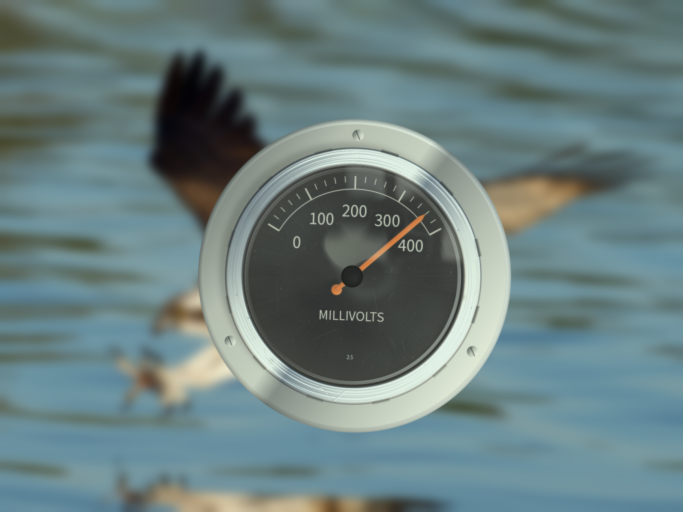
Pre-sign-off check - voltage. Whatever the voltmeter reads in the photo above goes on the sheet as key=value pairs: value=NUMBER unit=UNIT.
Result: value=360 unit=mV
